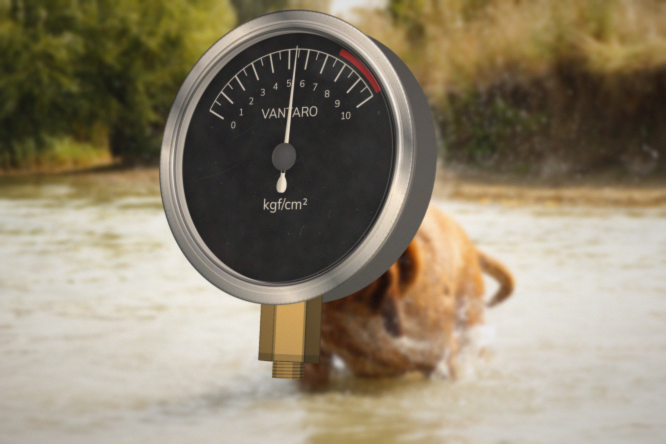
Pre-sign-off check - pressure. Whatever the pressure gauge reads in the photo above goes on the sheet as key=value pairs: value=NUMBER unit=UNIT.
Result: value=5.5 unit=kg/cm²
